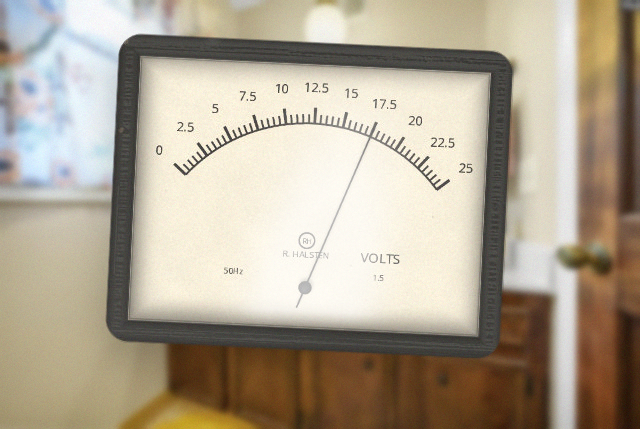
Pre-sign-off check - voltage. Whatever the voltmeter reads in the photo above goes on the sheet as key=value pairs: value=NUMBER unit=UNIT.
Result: value=17.5 unit=V
